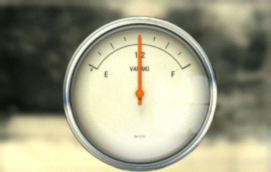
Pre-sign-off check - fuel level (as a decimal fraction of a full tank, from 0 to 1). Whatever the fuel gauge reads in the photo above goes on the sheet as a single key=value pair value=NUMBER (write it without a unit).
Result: value=0.5
